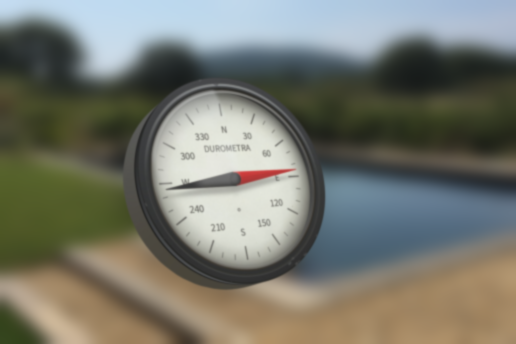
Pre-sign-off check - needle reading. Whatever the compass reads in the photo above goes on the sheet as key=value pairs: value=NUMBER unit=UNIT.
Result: value=85 unit=°
